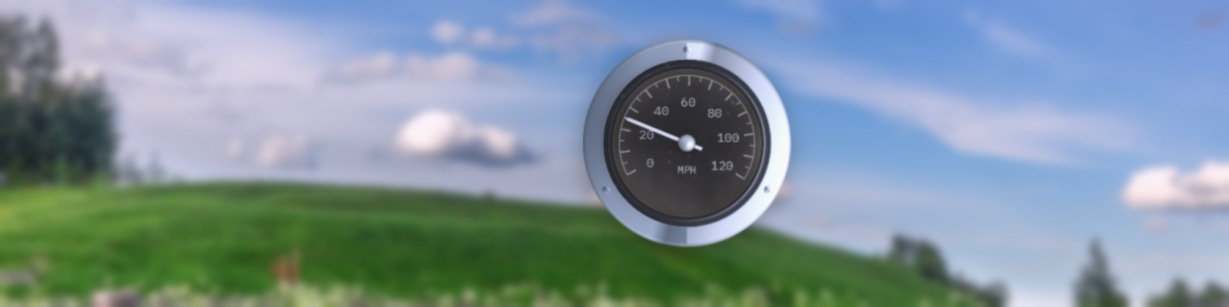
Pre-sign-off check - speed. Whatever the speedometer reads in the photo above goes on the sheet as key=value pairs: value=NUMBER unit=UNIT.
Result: value=25 unit=mph
